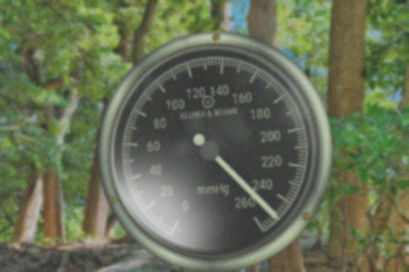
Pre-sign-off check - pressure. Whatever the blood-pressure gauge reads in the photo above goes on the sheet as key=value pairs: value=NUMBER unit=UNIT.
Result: value=250 unit=mmHg
